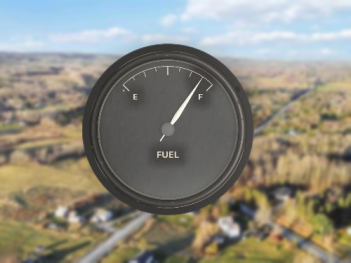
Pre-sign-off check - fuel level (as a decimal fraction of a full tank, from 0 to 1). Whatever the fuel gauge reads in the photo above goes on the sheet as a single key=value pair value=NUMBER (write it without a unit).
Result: value=0.875
